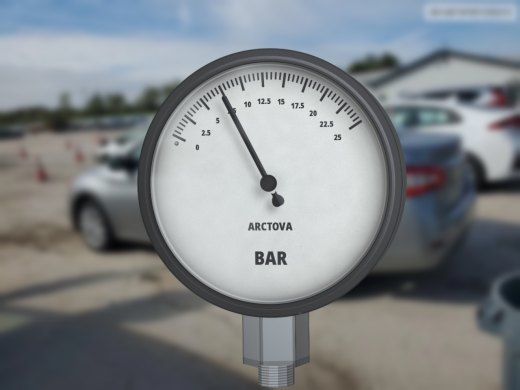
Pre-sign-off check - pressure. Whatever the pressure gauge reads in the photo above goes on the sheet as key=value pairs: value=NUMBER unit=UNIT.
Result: value=7.5 unit=bar
